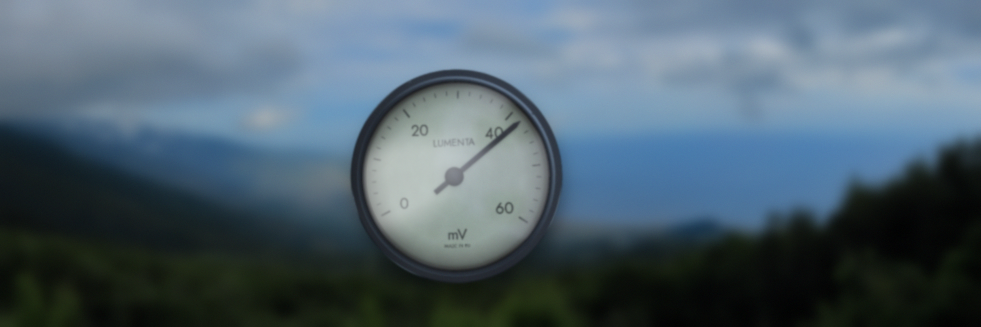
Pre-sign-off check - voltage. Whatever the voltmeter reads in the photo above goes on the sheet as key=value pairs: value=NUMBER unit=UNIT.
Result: value=42 unit=mV
